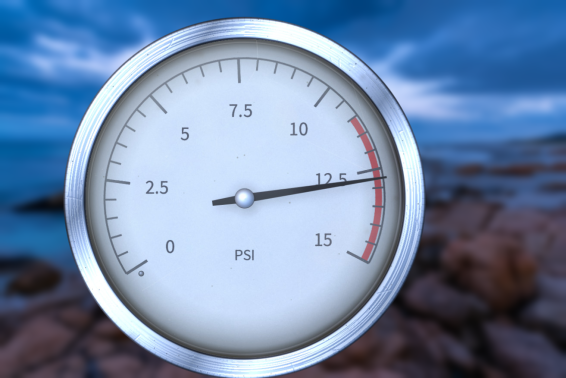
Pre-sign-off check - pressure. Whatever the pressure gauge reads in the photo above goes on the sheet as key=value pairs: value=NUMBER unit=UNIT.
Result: value=12.75 unit=psi
